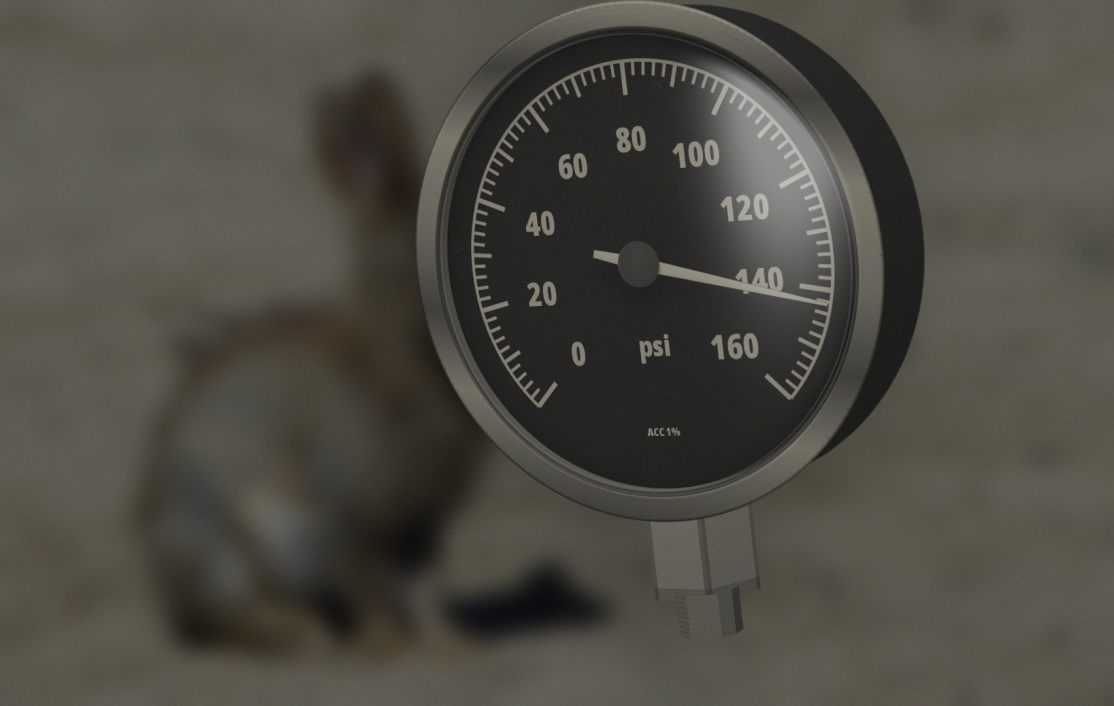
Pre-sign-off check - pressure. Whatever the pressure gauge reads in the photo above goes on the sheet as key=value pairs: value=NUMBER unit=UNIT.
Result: value=142 unit=psi
